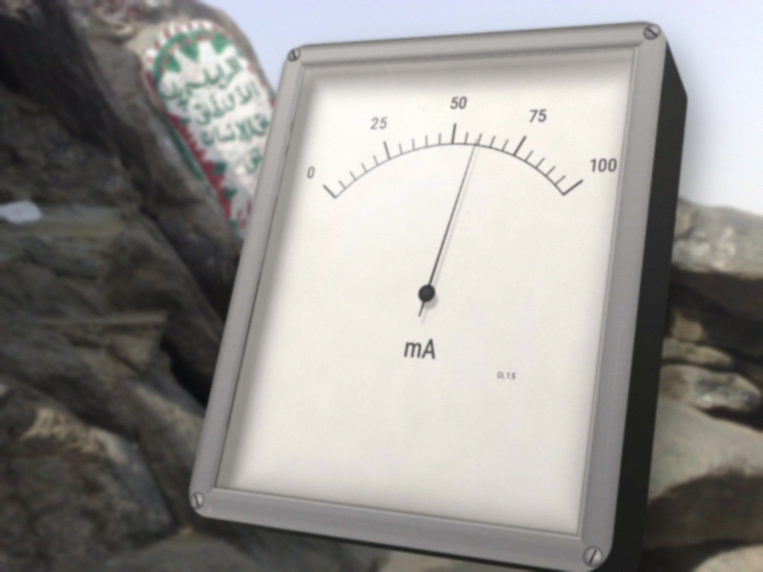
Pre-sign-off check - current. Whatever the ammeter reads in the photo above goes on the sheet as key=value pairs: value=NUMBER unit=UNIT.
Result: value=60 unit=mA
